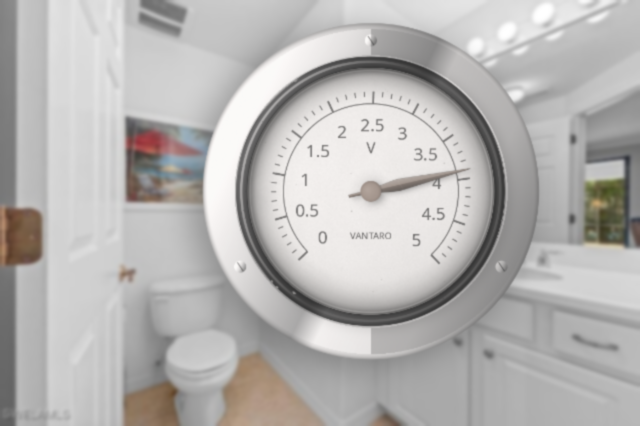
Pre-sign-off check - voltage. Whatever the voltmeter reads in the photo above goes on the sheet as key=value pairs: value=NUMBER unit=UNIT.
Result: value=3.9 unit=V
